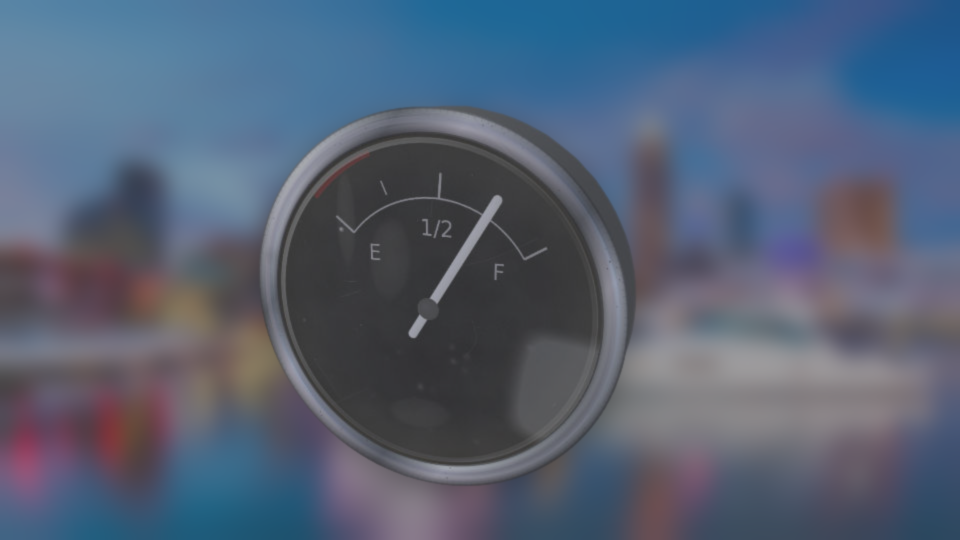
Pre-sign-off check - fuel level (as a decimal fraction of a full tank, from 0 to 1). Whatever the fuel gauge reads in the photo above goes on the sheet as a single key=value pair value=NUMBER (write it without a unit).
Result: value=0.75
